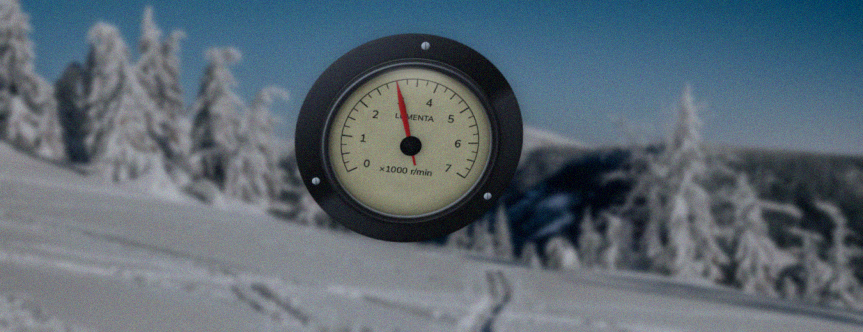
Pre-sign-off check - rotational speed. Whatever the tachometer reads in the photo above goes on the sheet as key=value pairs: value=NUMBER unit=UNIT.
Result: value=3000 unit=rpm
